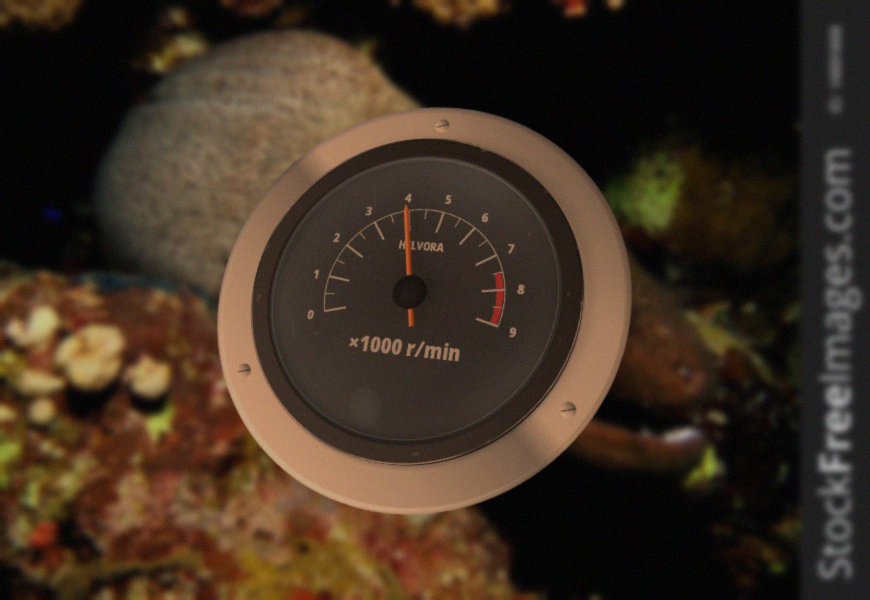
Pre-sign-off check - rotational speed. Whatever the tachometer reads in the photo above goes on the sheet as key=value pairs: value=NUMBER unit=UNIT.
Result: value=4000 unit=rpm
